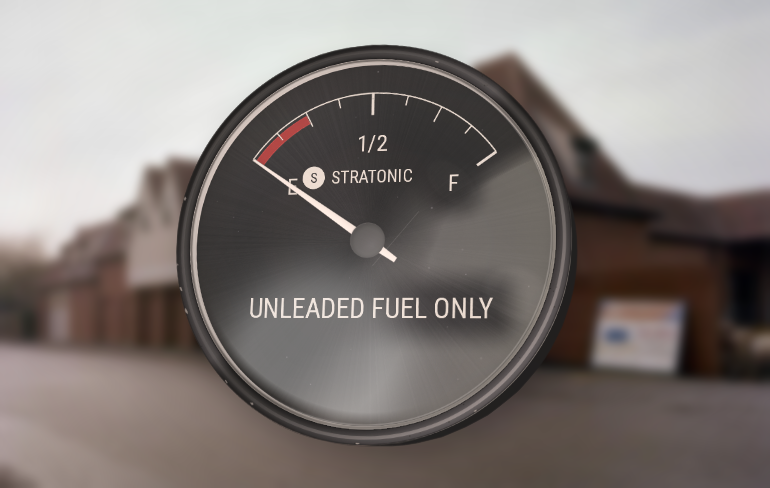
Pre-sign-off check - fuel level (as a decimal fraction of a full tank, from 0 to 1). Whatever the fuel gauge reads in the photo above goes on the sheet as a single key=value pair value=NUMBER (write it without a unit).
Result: value=0
